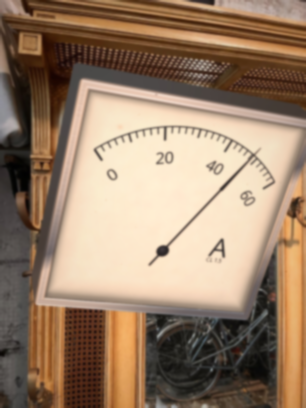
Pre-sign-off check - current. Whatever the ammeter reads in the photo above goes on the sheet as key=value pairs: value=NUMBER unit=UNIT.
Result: value=48 unit=A
